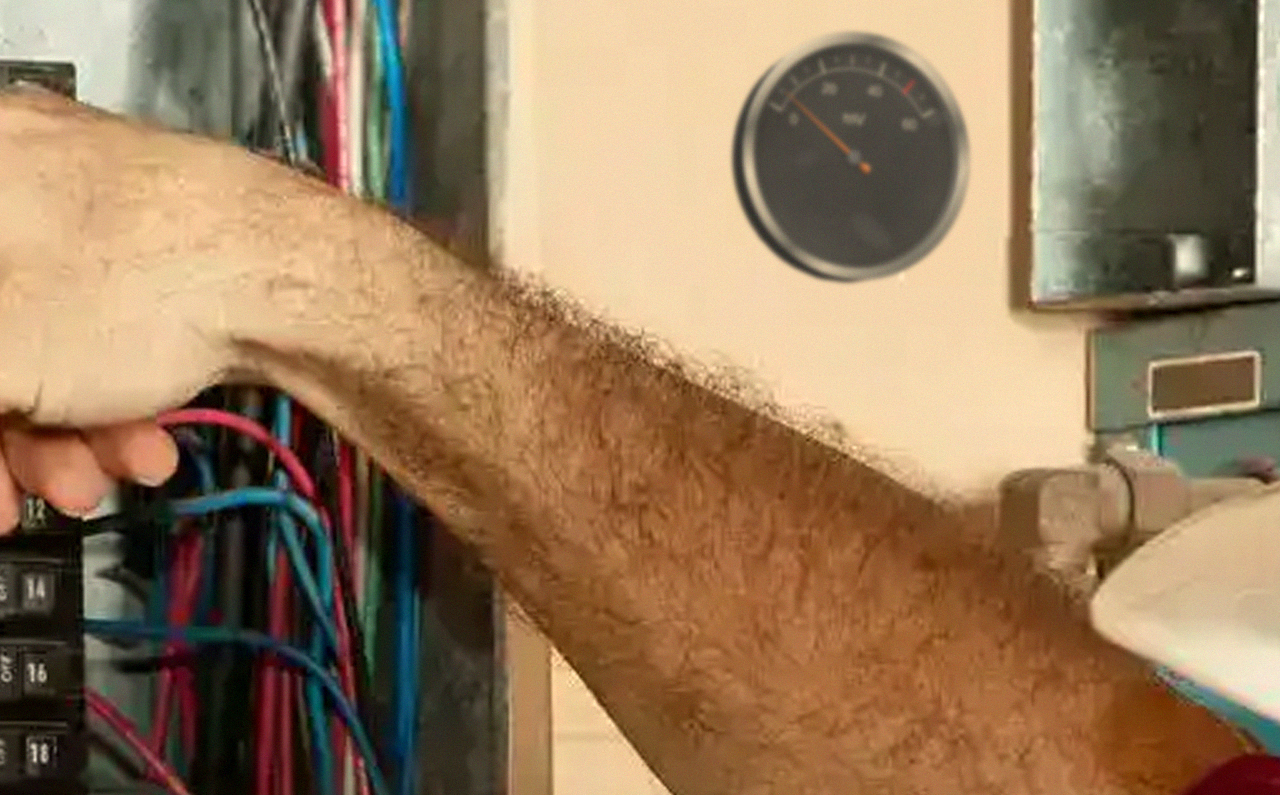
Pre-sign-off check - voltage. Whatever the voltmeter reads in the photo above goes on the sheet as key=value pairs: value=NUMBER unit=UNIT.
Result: value=5 unit=mV
